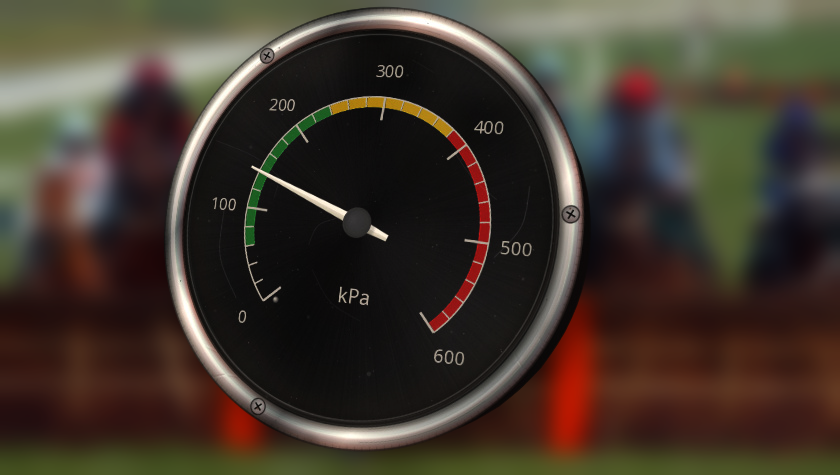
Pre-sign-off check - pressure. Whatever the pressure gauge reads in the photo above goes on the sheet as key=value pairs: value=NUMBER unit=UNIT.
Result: value=140 unit=kPa
